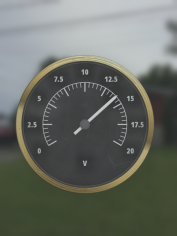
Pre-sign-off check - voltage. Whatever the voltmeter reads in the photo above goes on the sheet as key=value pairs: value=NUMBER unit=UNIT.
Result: value=14 unit=V
